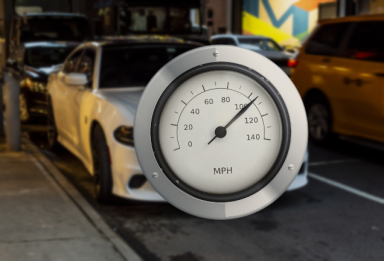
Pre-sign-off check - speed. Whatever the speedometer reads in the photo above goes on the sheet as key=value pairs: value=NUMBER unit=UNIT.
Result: value=105 unit=mph
